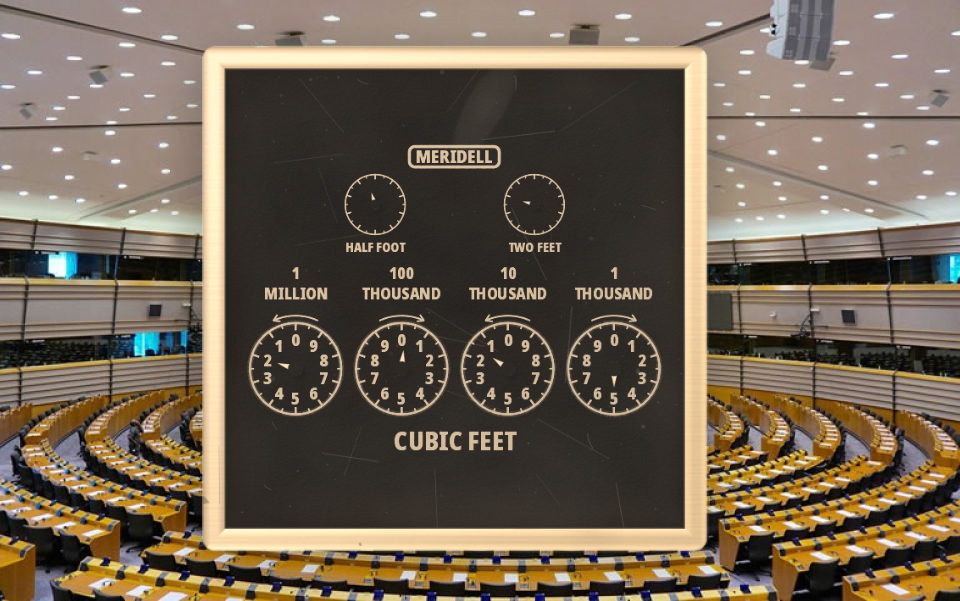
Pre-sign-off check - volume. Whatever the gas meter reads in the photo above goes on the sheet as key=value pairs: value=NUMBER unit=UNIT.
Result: value=201500 unit=ft³
